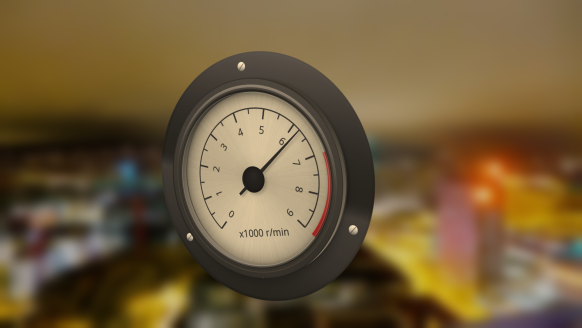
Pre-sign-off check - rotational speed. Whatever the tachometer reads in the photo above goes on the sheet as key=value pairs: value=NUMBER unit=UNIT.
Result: value=6250 unit=rpm
